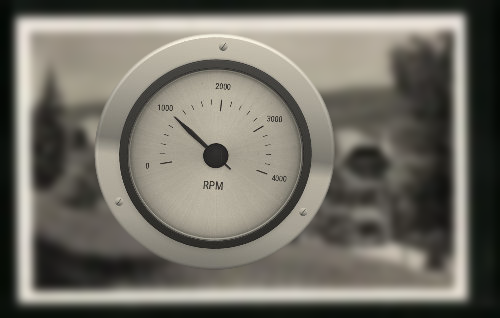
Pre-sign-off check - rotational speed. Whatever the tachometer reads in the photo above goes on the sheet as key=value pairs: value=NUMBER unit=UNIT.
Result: value=1000 unit=rpm
